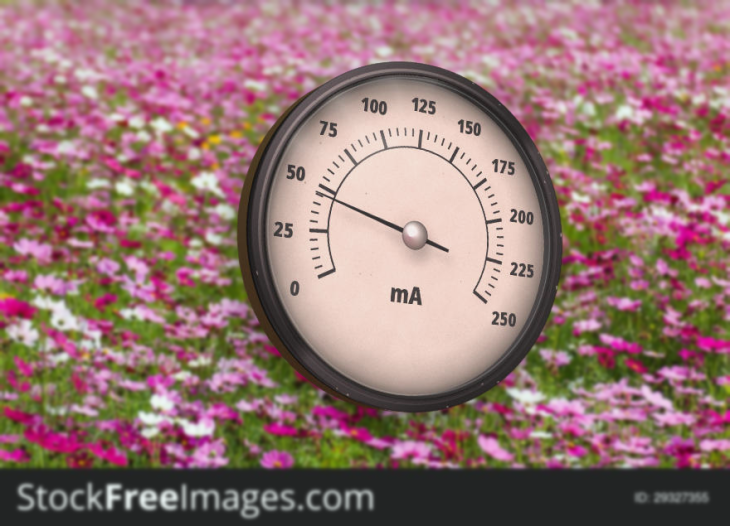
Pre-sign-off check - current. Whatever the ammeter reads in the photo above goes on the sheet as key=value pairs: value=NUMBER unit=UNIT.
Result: value=45 unit=mA
